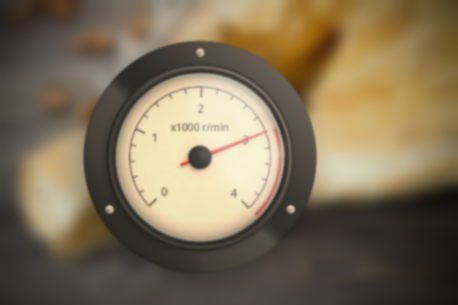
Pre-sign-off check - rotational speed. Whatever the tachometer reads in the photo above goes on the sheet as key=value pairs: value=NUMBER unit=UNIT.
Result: value=3000 unit=rpm
